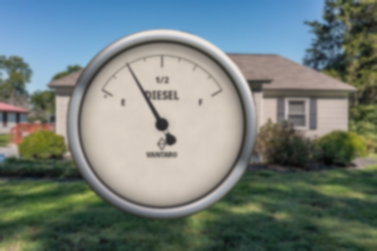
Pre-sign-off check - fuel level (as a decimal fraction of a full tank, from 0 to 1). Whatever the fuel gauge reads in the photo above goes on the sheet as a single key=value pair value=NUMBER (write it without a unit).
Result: value=0.25
